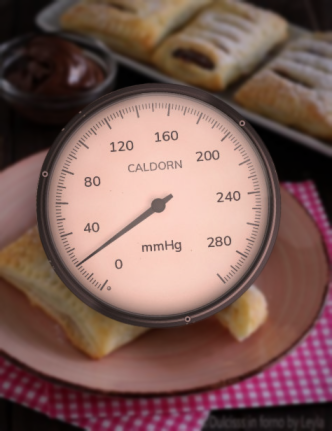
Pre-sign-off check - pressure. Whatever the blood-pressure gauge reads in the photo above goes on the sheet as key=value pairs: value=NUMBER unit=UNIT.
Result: value=20 unit=mmHg
